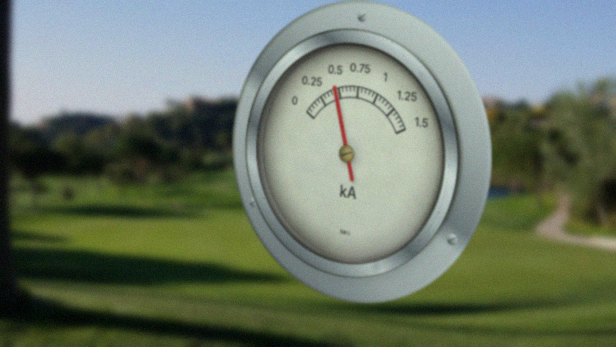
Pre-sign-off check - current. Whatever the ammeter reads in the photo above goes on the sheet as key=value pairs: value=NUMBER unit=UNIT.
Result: value=0.5 unit=kA
